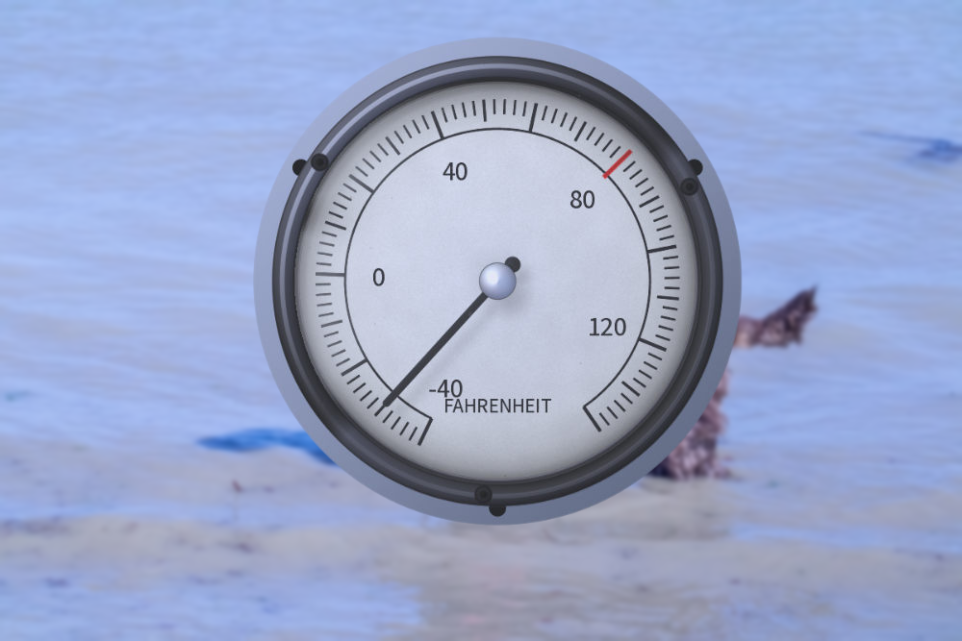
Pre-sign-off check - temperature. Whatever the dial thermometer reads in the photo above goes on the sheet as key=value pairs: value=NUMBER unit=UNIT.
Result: value=-30 unit=°F
